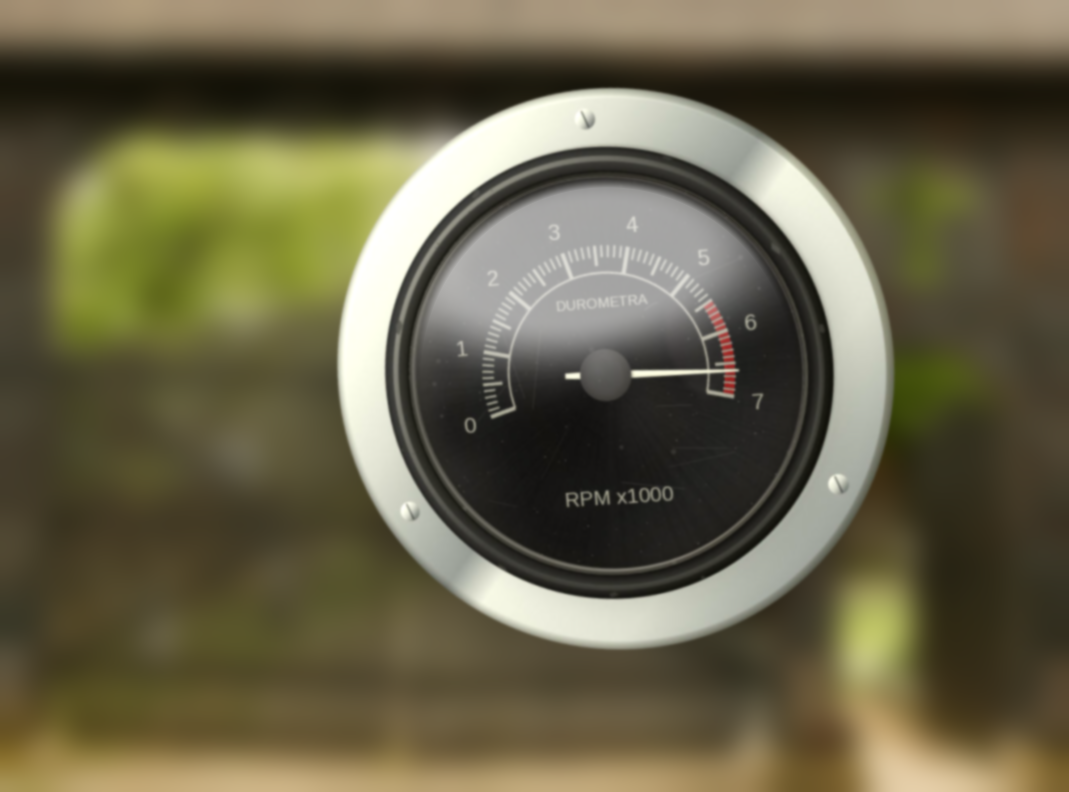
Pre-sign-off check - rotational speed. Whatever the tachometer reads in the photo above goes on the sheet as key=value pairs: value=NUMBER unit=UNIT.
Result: value=6600 unit=rpm
